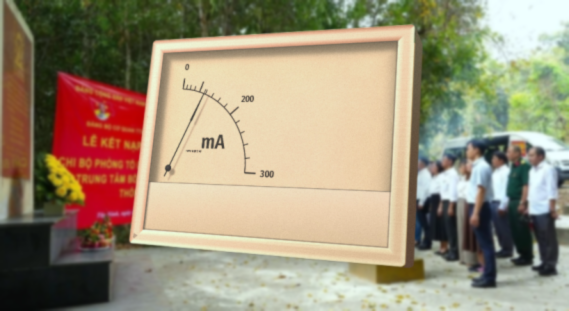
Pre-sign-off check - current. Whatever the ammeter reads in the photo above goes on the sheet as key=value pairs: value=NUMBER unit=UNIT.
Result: value=120 unit=mA
